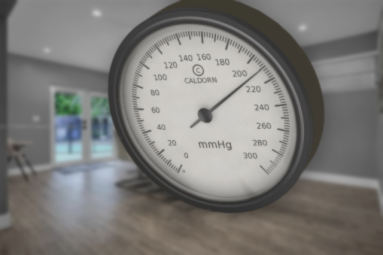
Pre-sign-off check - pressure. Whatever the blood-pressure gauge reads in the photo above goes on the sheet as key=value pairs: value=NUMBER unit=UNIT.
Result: value=210 unit=mmHg
